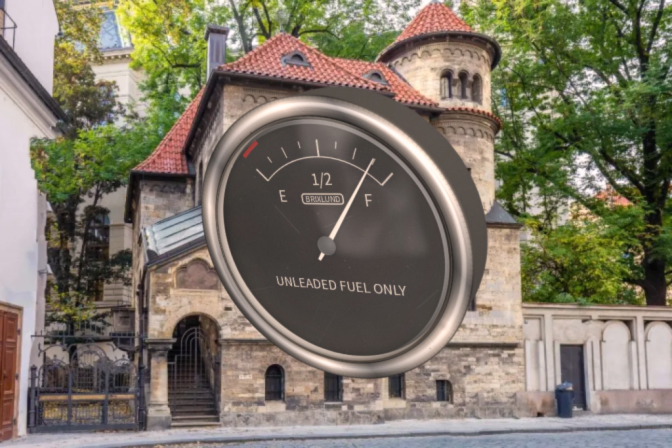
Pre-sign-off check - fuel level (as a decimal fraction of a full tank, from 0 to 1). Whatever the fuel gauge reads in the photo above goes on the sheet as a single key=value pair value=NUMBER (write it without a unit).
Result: value=0.875
